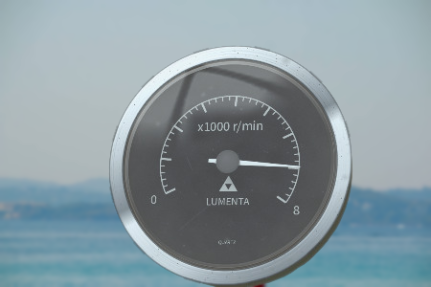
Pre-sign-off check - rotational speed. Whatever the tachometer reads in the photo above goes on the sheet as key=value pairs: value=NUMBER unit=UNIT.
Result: value=7000 unit=rpm
